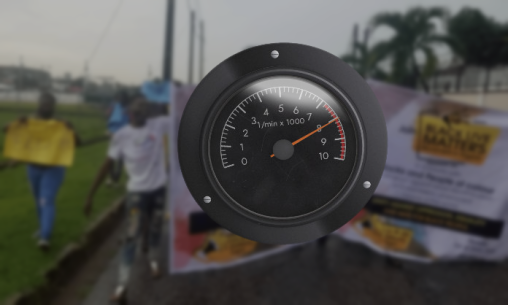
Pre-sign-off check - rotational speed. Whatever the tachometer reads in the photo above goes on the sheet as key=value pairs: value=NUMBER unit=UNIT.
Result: value=8000 unit=rpm
